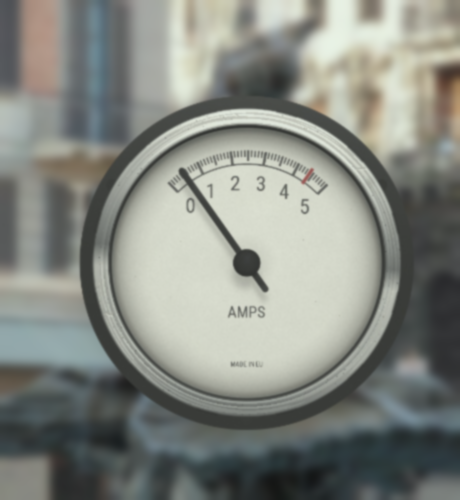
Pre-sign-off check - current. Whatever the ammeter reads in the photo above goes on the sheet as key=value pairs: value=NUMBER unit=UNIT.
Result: value=0.5 unit=A
